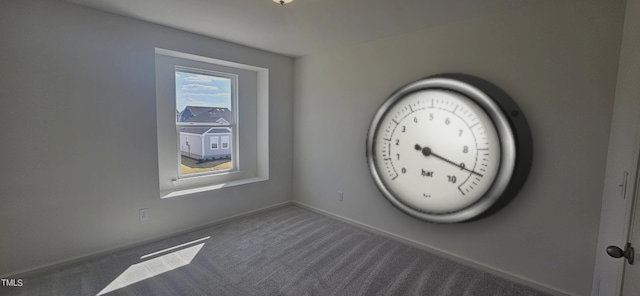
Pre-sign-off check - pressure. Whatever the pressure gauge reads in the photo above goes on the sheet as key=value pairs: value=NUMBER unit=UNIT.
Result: value=9 unit=bar
